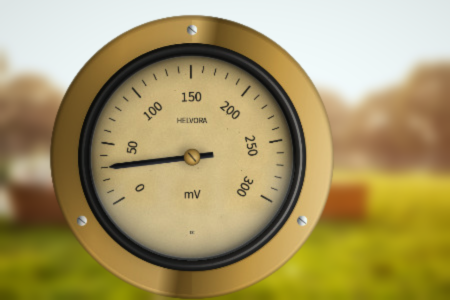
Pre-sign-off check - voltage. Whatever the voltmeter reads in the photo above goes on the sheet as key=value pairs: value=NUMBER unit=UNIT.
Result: value=30 unit=mV
